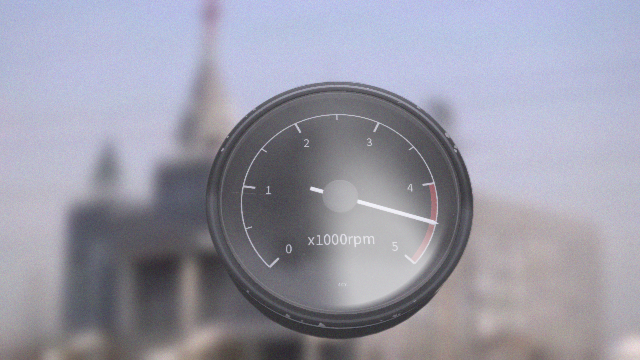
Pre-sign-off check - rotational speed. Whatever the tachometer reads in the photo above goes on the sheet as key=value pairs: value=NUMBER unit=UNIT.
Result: value=4500 unit=rpm
